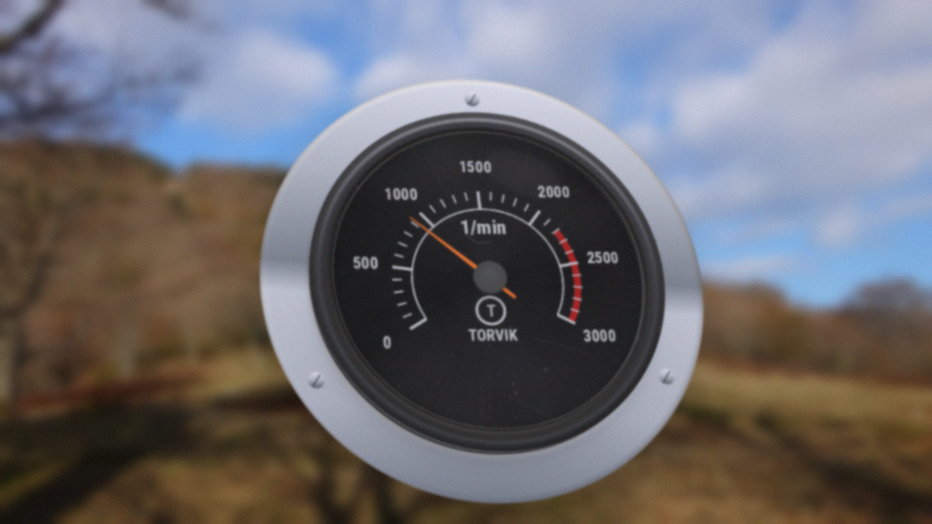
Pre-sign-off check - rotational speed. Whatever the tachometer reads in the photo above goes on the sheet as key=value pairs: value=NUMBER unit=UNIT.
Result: value=900 unit=rpm
